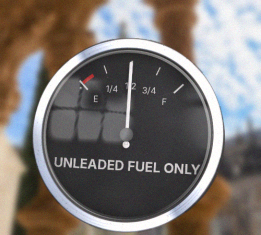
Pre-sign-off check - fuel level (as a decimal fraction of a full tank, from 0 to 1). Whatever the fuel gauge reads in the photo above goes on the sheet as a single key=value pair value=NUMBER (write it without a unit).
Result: value=0.5
